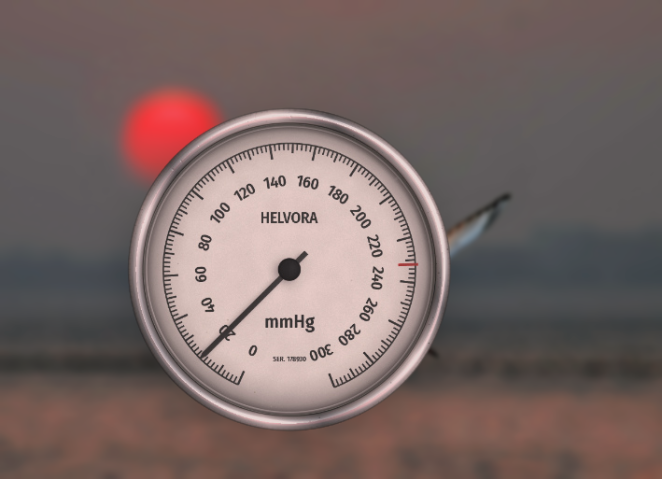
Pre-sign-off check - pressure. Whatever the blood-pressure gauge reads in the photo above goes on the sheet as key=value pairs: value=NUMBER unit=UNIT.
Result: value=20 unit=mmHg
